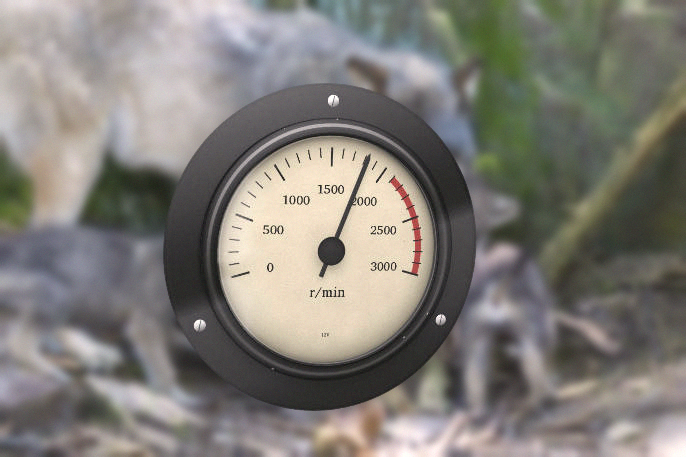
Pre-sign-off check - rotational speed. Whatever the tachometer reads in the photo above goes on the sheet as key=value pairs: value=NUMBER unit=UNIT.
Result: value=1800 unit=rpm
